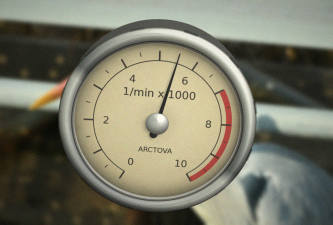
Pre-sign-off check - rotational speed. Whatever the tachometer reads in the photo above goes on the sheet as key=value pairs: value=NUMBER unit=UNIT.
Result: value=5500 unit=rpm
